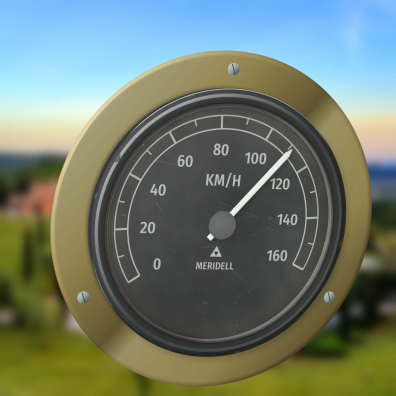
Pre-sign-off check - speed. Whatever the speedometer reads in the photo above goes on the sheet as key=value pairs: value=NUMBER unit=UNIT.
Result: value=110 unit=km/h
